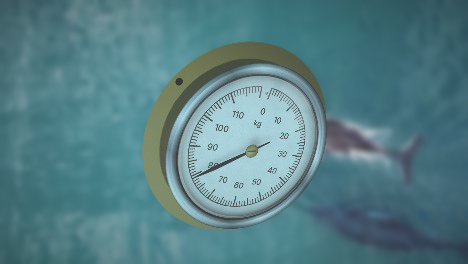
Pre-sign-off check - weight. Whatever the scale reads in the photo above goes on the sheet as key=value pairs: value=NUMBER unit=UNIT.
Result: value=80 unit=kg
